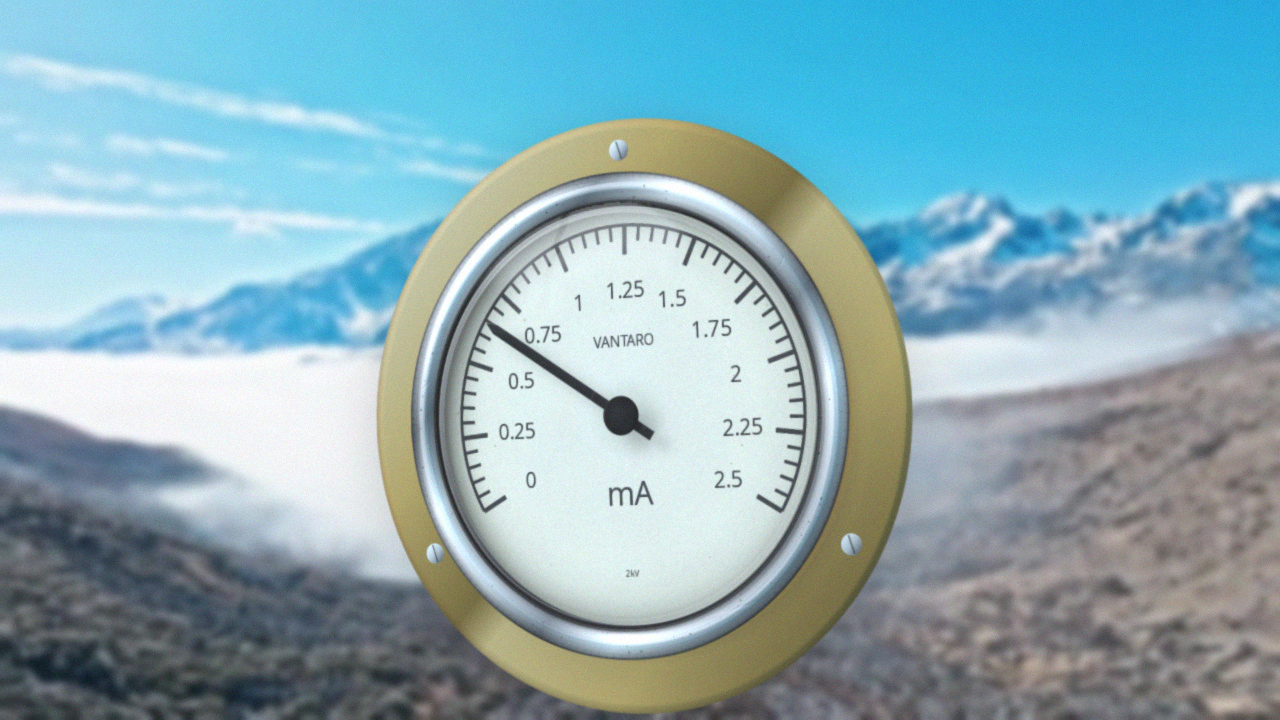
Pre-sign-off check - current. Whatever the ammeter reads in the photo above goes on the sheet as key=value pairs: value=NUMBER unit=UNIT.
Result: value=0.65 unit=mA
